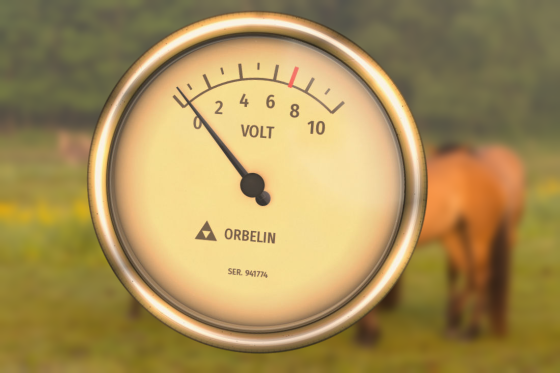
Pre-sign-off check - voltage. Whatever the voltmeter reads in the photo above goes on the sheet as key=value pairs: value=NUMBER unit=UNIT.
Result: value=0.5 unit=V
